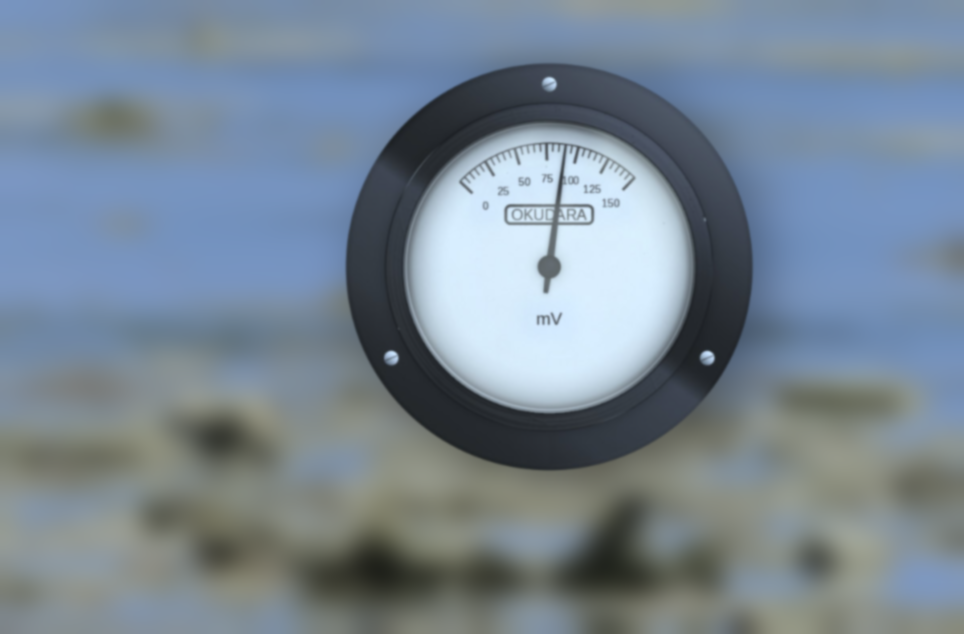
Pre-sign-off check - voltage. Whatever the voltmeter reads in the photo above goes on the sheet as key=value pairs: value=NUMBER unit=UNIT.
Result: value=90 unit=mV
